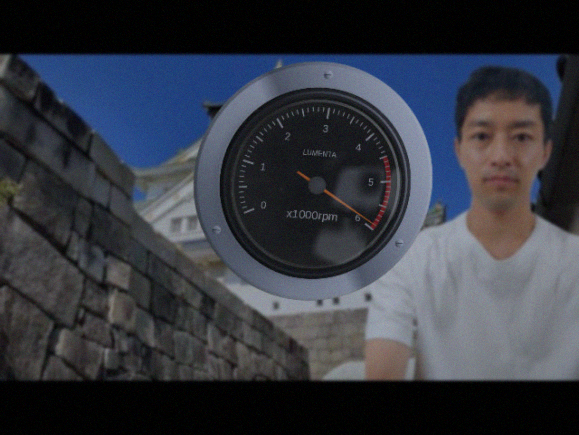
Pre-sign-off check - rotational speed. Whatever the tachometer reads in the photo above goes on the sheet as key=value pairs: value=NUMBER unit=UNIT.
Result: value=5900 unit=rpm
